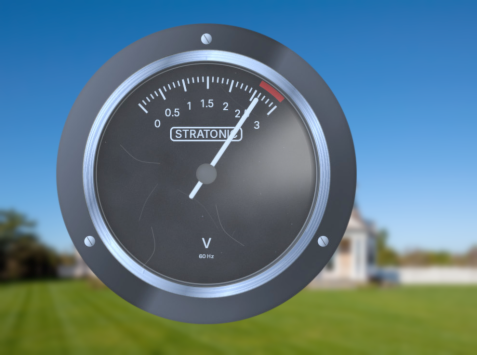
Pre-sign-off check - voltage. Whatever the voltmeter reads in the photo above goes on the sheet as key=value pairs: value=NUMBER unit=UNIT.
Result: value=2.6 unit=V
